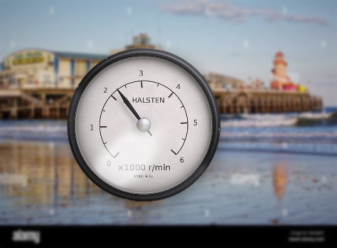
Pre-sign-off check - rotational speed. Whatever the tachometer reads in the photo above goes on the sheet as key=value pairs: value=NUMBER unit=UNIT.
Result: value=2250 unit=rpm
